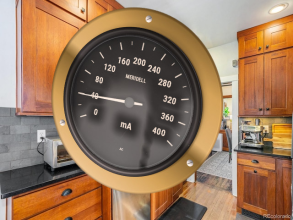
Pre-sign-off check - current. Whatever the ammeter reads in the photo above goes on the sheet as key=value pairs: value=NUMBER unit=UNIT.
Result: value=40 unit=mA
